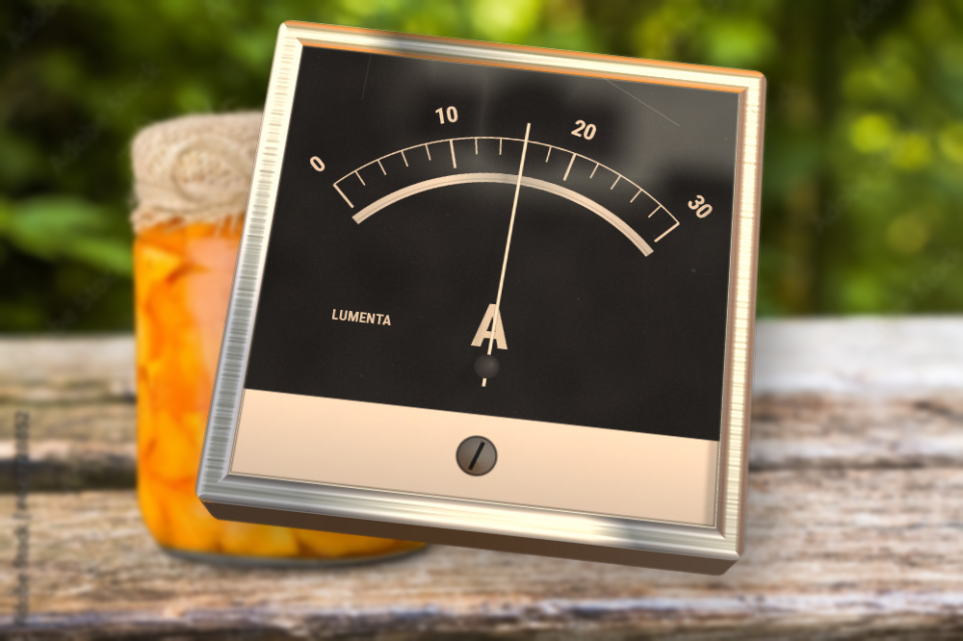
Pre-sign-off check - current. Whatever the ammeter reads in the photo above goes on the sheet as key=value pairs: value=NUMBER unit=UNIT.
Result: value=16 unit=A
